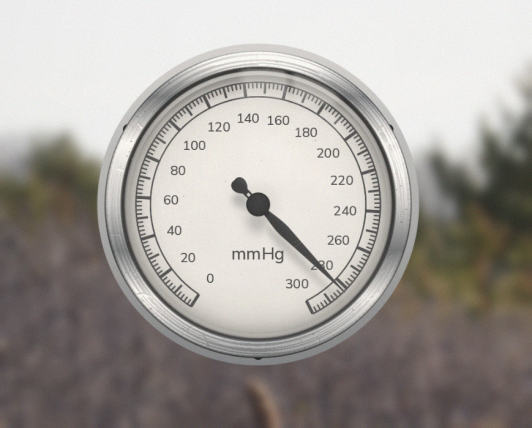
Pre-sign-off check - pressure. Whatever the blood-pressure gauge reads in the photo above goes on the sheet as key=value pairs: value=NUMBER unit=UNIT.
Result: value=282 unit=mmHg
